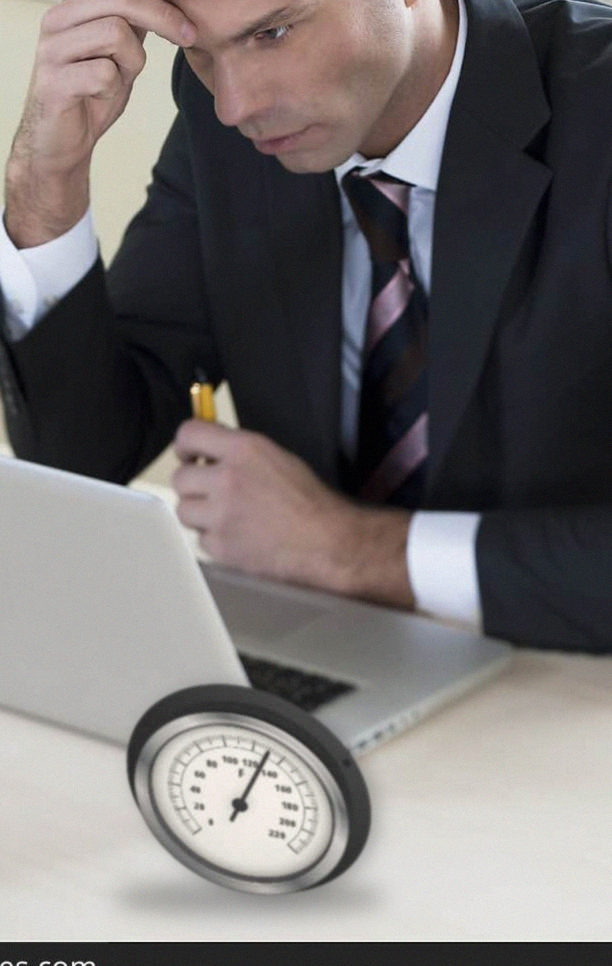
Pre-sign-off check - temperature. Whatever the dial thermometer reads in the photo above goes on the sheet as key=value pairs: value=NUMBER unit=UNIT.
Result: value=130 unit=°F
